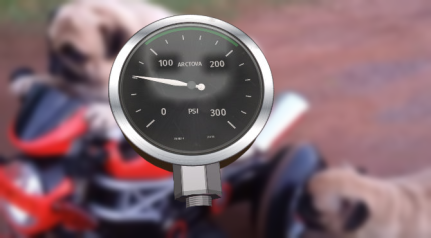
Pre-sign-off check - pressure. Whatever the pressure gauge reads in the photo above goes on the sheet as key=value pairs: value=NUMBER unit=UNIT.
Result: value=60 unit=psi
